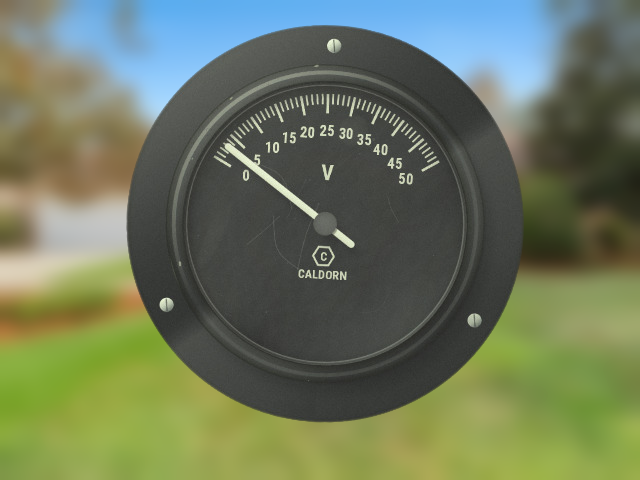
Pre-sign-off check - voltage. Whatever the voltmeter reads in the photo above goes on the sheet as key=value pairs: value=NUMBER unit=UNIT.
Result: value=3 unit=V
